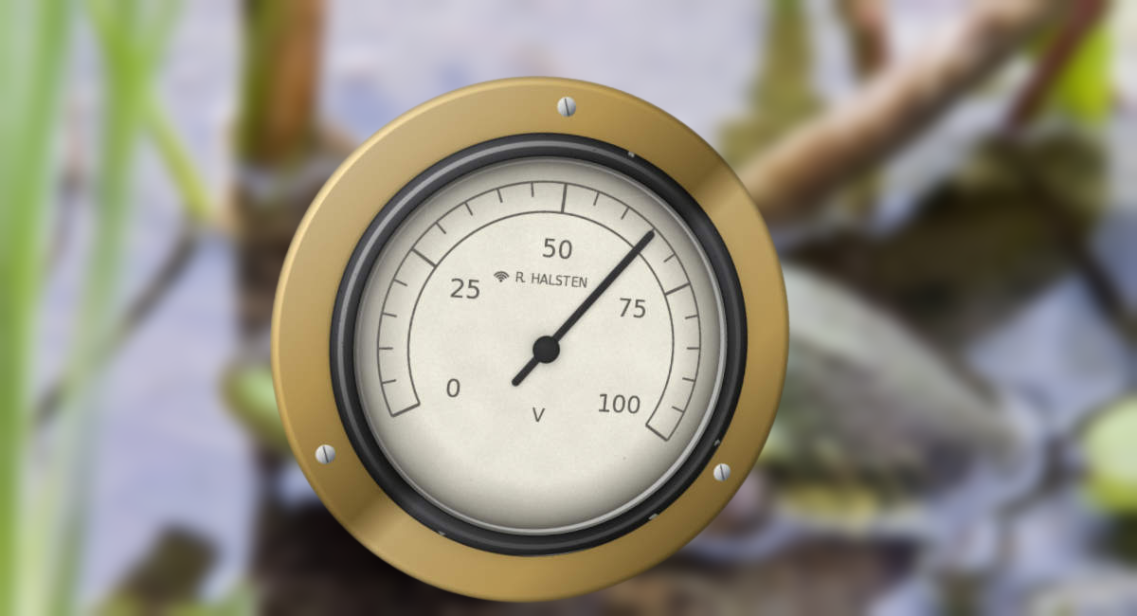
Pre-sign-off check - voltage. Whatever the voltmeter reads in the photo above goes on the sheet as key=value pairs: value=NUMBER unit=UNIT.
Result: value=65 unit=V
